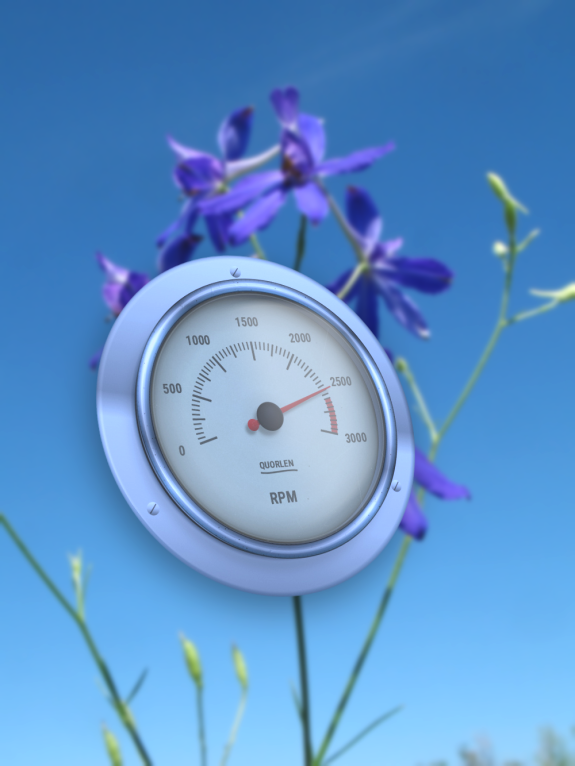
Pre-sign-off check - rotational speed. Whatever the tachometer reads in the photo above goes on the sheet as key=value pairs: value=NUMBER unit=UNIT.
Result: value=2500 unit=rpm
